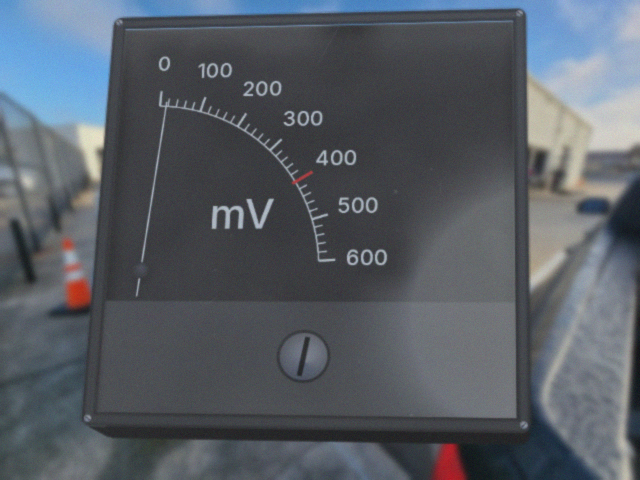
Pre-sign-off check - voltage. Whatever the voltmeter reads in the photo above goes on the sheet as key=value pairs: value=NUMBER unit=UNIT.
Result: value=20 unit=mV
